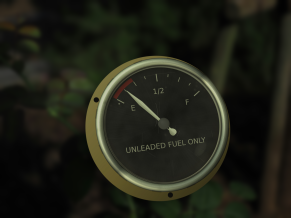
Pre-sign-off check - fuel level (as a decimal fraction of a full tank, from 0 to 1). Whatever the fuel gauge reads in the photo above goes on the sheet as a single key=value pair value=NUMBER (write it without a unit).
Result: value=0.125
